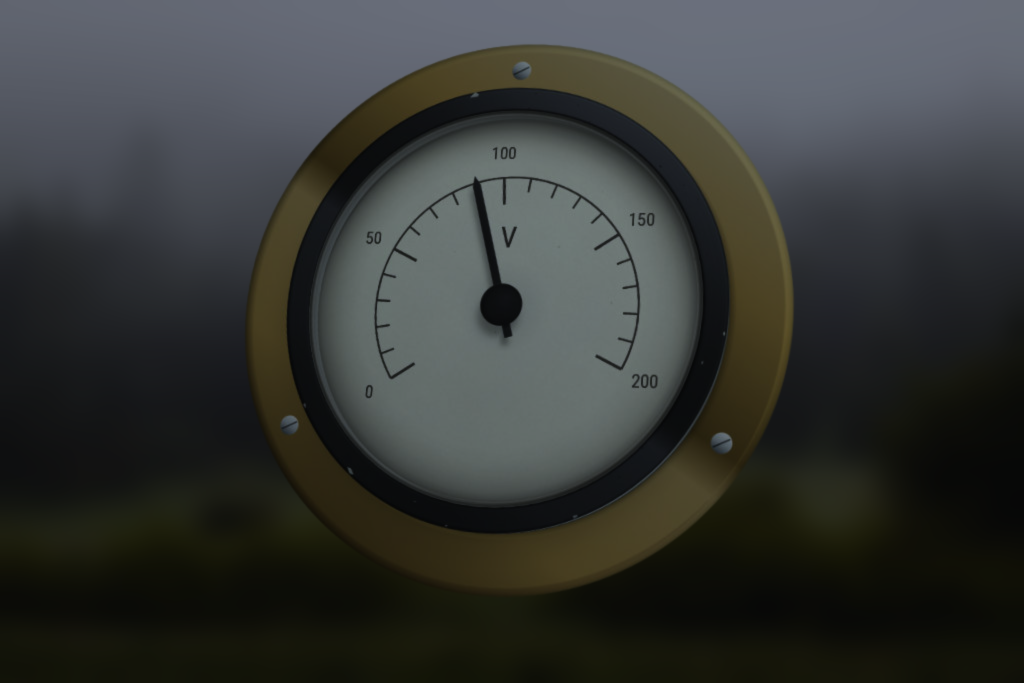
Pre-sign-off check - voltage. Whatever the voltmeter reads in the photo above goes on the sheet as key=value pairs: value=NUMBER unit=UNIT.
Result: value=90 unit=V
